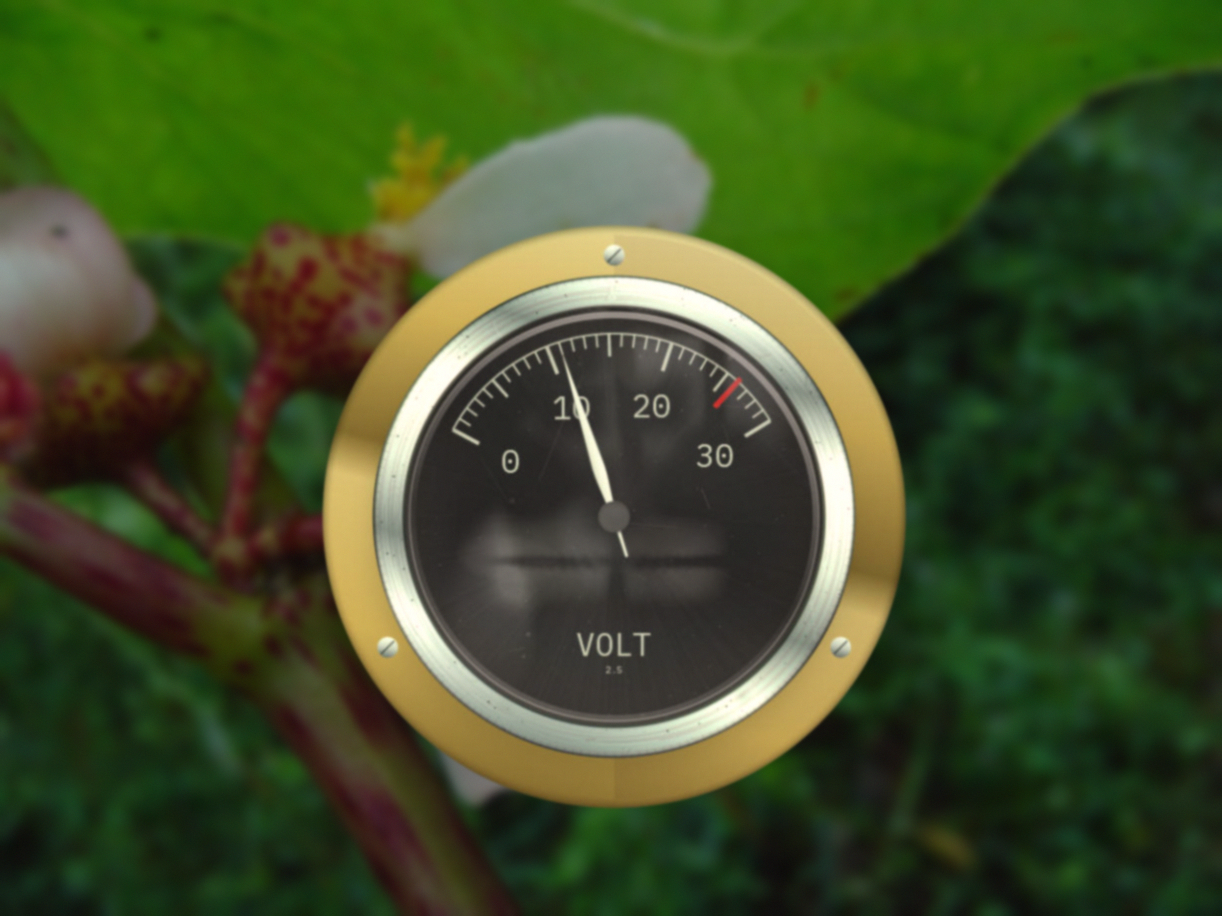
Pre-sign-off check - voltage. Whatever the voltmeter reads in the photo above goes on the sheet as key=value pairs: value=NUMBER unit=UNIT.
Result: value=11 unit=V
